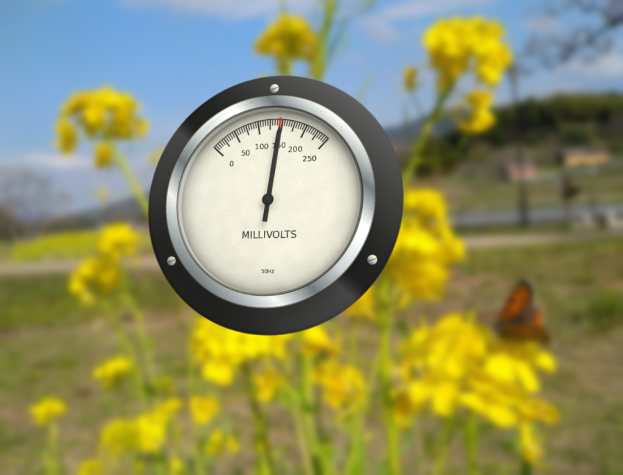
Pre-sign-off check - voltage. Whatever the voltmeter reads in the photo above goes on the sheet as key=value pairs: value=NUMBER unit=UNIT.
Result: value=150 unit=mV
